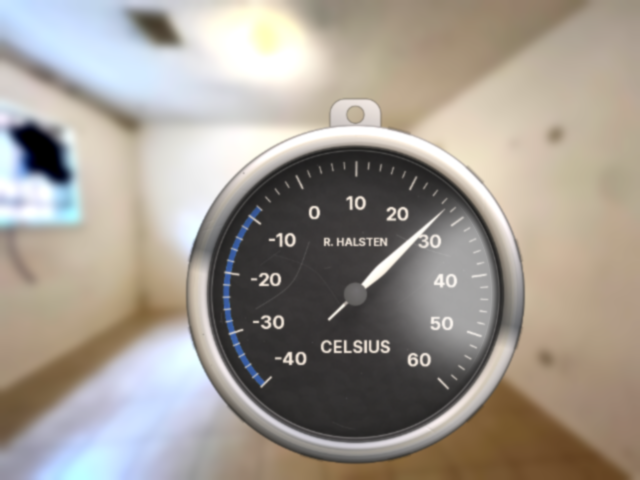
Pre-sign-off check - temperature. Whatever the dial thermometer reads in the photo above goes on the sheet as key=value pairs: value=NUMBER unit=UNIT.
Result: value=27 unit=°C
